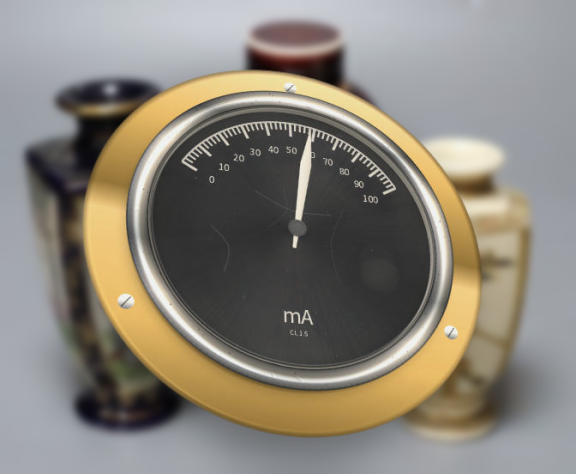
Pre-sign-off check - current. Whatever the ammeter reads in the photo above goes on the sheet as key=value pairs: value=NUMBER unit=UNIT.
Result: value=58 unit=mA
